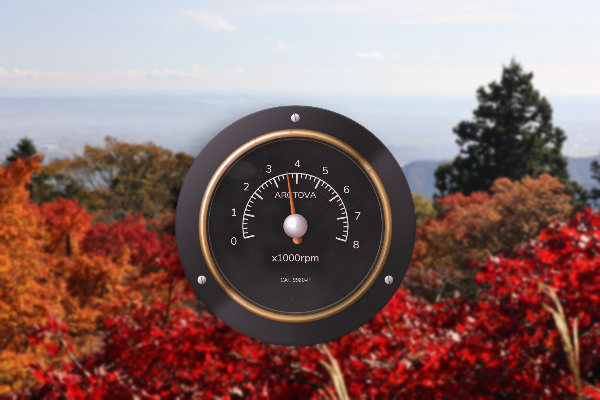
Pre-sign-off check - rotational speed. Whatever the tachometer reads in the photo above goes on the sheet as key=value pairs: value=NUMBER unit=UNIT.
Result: value=3600 unit=rpm
